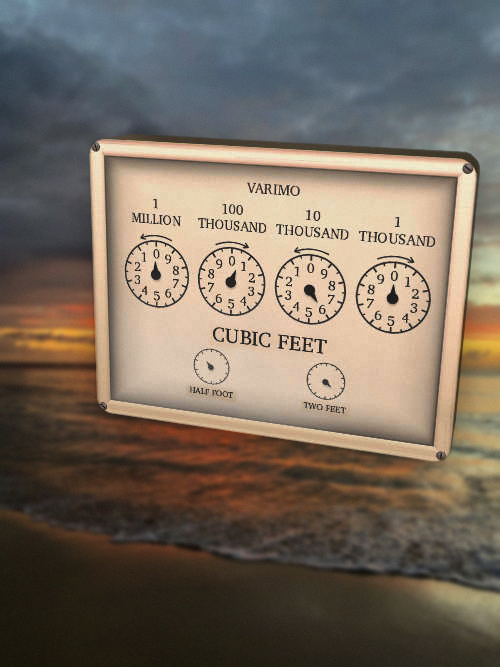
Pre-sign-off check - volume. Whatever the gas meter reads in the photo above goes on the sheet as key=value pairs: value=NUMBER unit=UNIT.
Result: value=6000 unit=ft³
